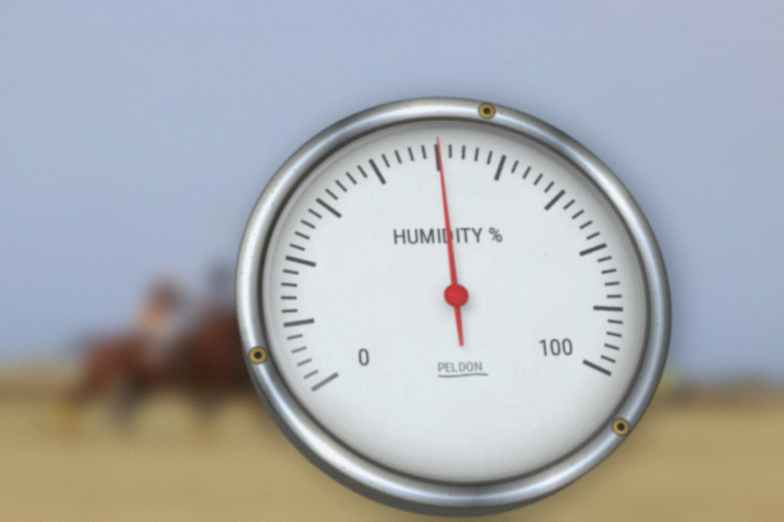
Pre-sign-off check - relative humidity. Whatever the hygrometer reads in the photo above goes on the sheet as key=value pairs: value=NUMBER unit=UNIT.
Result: value=50 unit=%
